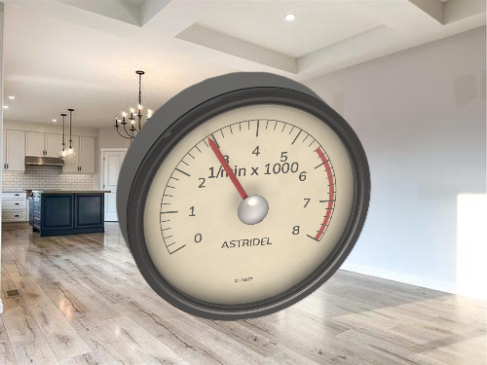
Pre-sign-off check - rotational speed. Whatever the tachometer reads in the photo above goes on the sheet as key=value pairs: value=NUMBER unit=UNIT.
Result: value=2900 unit=rpm
